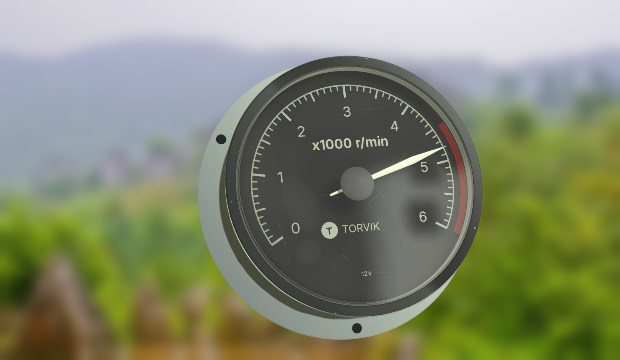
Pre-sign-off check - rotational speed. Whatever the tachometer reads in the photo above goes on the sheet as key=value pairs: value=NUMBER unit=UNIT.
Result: value=4800 unit=rpm
